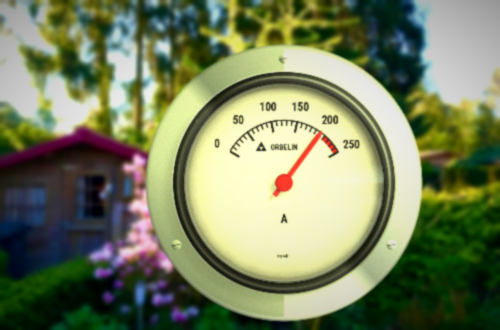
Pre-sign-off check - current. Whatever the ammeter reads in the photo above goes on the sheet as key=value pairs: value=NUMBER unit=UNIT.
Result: value=200 unit=A
